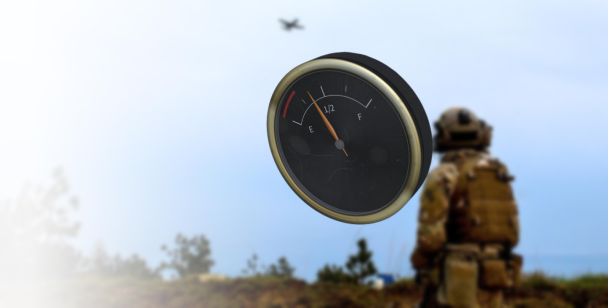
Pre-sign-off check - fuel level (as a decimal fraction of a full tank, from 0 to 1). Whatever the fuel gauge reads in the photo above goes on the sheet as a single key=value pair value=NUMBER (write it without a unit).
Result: value=0.375
